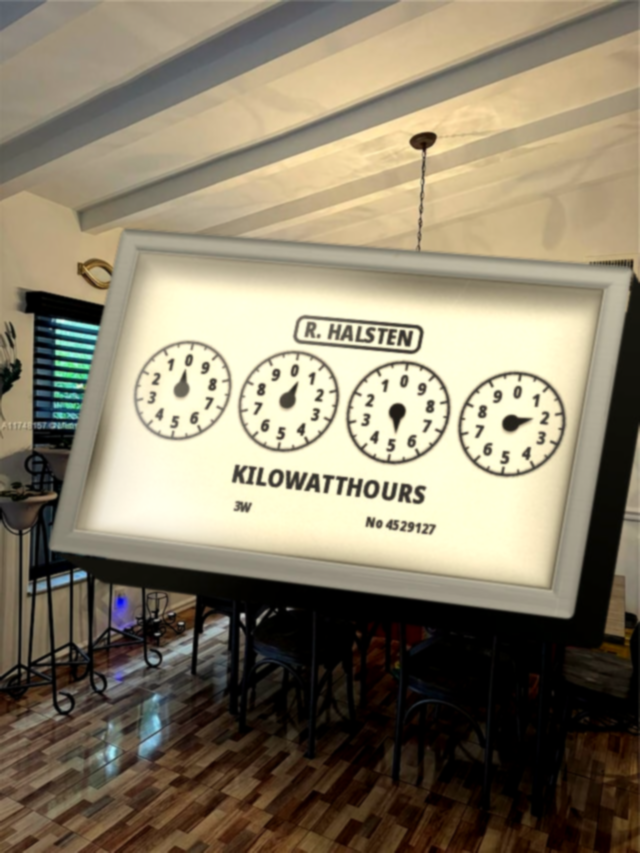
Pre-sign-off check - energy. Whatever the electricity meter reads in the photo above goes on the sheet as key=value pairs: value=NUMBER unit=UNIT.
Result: value=52 unit=kWh
